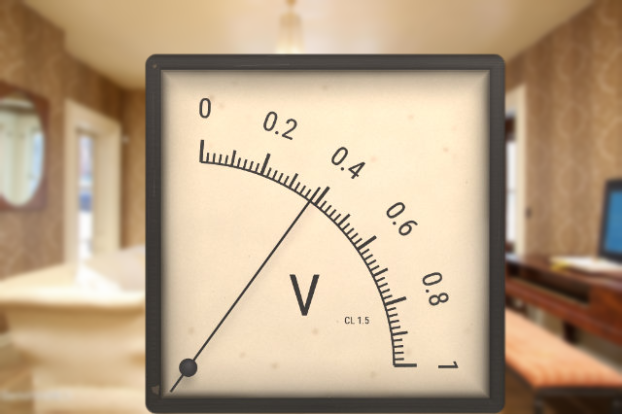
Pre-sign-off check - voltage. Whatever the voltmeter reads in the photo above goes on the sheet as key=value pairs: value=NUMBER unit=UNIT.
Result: value=0.38 unit=V
